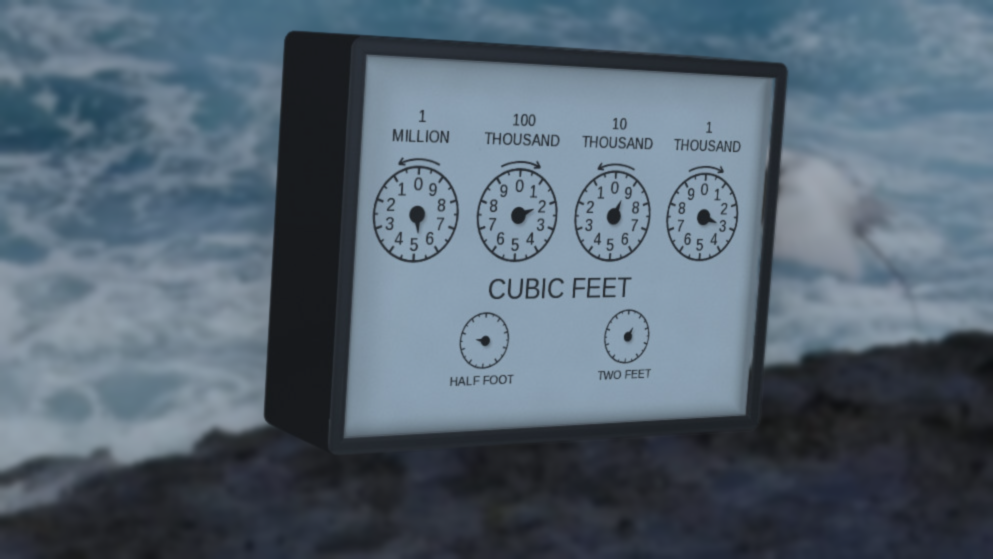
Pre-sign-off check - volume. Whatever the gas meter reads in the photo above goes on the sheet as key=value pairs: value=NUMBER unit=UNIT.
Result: value=519300 unit=ft³
